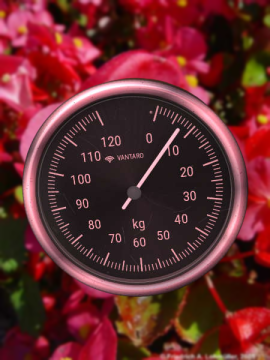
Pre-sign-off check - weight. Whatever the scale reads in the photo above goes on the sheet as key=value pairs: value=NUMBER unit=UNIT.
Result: value=7 unit=kg
